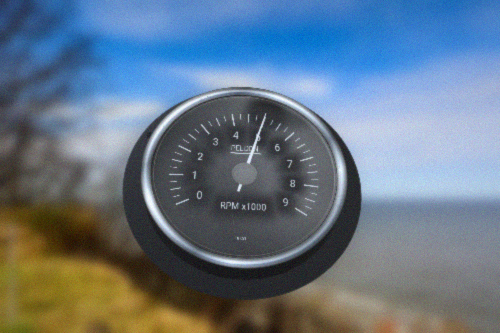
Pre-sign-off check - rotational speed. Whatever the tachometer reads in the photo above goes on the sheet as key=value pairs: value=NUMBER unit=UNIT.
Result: value=5000 unit=rpm
